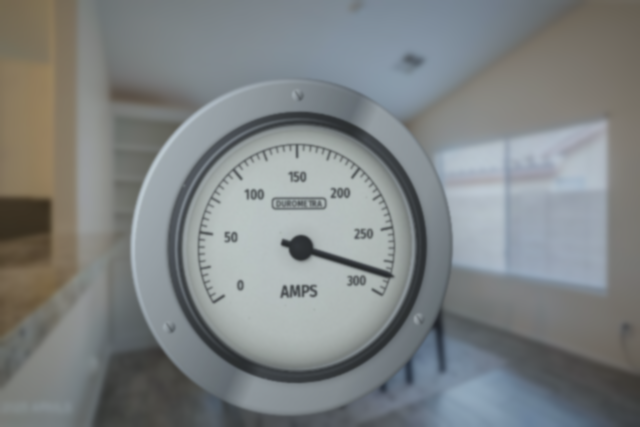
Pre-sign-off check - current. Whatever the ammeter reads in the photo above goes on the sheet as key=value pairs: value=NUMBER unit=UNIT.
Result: value=285 unit=A
